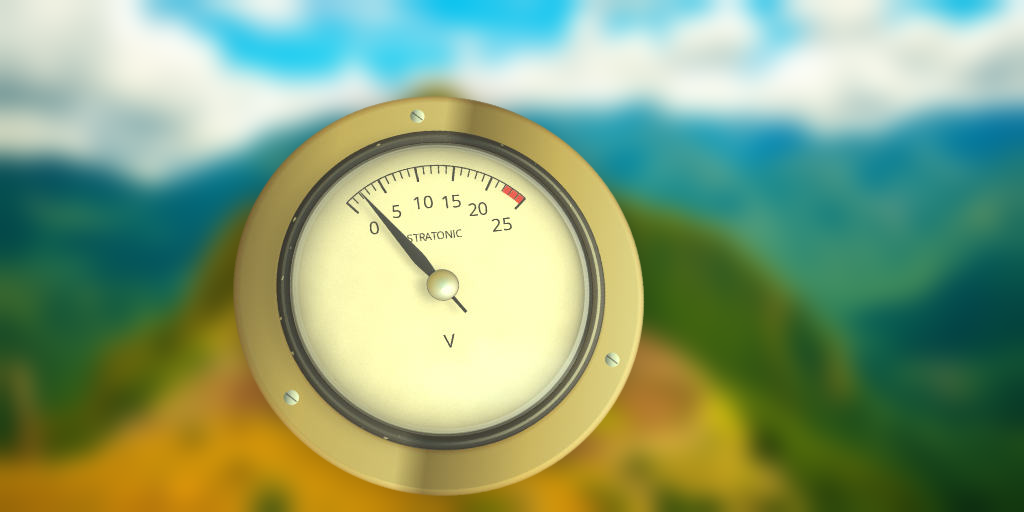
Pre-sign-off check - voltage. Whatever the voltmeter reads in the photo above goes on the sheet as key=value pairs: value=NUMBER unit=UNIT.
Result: value=2 unit=V
